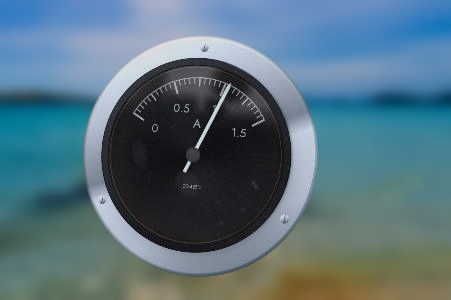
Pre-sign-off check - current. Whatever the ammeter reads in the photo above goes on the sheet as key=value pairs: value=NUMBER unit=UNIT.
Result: value=1.05 unit=A
